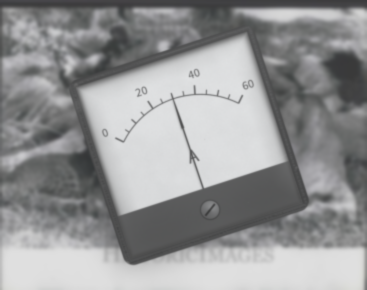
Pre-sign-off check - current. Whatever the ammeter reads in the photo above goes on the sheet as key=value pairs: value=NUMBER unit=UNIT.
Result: value=30 unit=A
